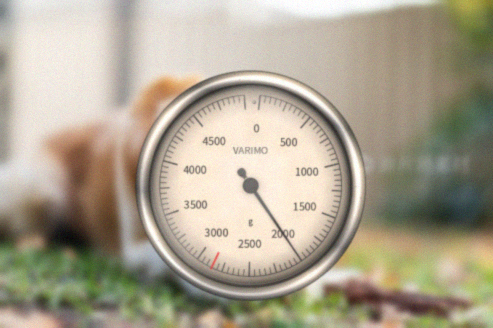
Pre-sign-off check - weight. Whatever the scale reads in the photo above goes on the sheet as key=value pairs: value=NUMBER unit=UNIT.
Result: value=2000 unit=g
